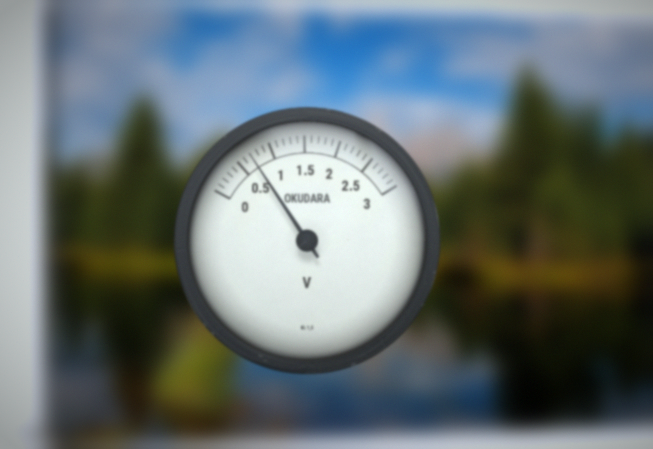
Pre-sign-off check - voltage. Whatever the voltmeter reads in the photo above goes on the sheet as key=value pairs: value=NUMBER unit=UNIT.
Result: value=0.7 unit=V
